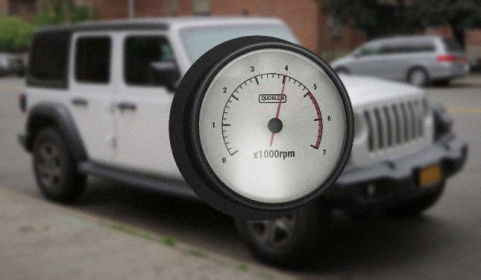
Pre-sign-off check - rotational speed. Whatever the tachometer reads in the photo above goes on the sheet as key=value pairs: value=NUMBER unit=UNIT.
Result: value=4000 unit=rpm
